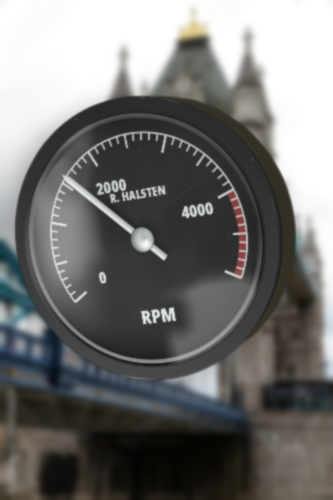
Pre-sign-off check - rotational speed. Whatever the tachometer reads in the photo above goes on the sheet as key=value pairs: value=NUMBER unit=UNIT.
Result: value=1600 unit=rpm
